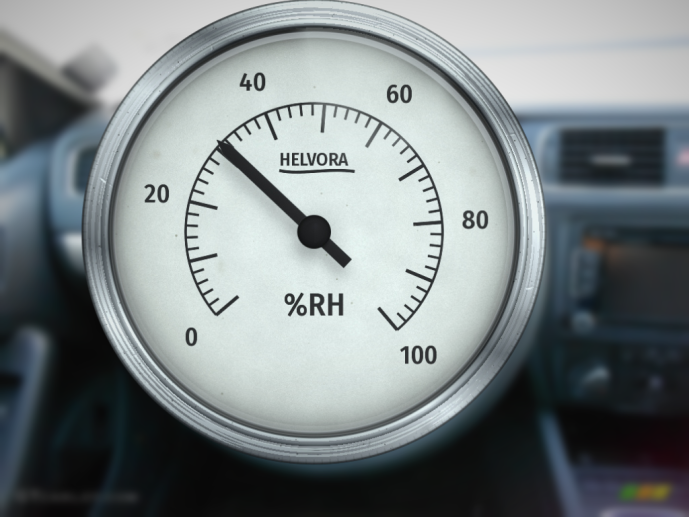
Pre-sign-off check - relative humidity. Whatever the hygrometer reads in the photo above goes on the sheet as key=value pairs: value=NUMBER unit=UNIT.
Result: value=31 unit=%
